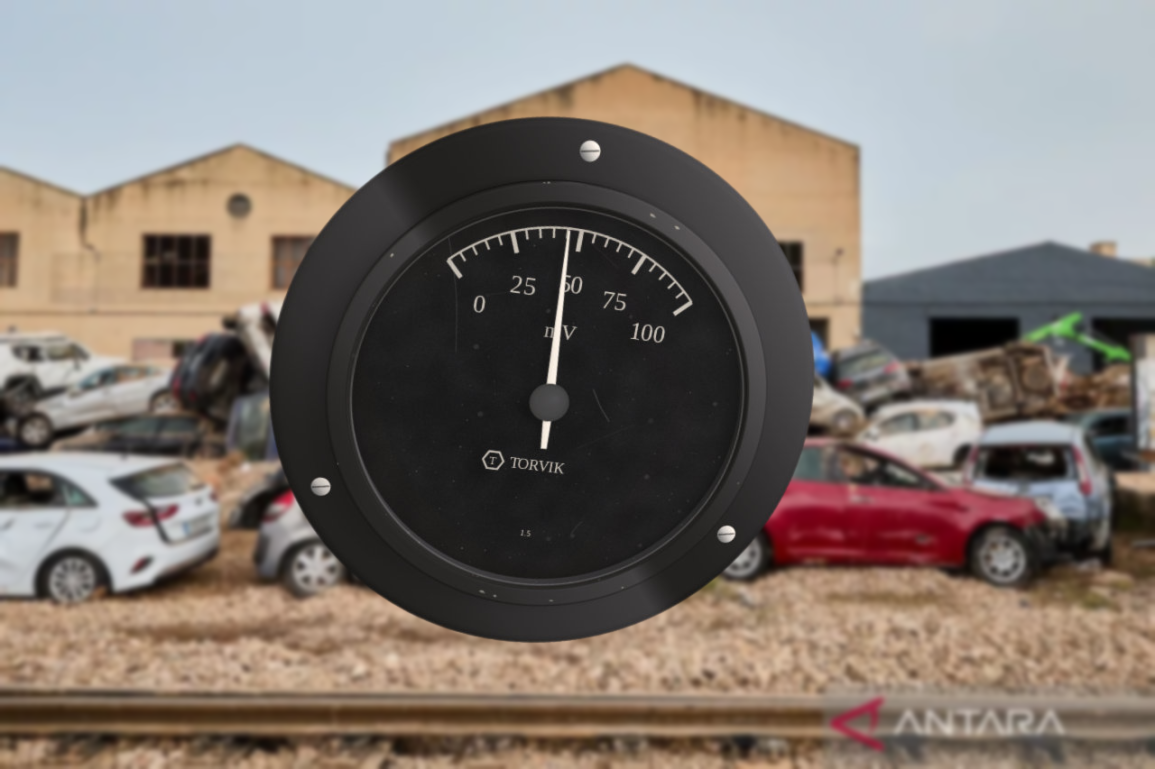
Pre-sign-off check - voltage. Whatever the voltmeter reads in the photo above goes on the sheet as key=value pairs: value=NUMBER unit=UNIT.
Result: value=45 unit=mV
